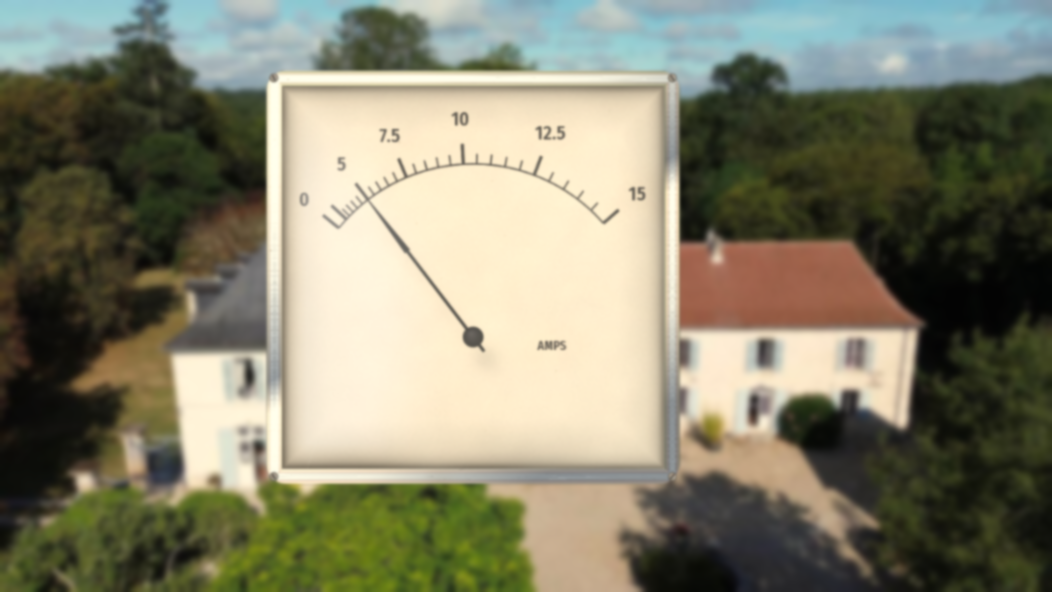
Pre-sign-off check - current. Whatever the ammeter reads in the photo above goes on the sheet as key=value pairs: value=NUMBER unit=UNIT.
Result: value=5 unit=A
